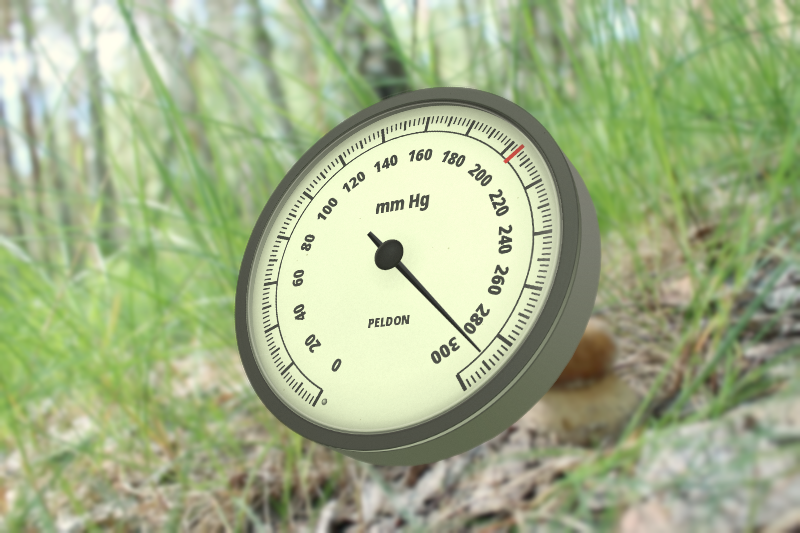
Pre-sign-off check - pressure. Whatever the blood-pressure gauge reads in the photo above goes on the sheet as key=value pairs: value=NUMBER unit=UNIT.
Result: value=288 unit=mmHg
